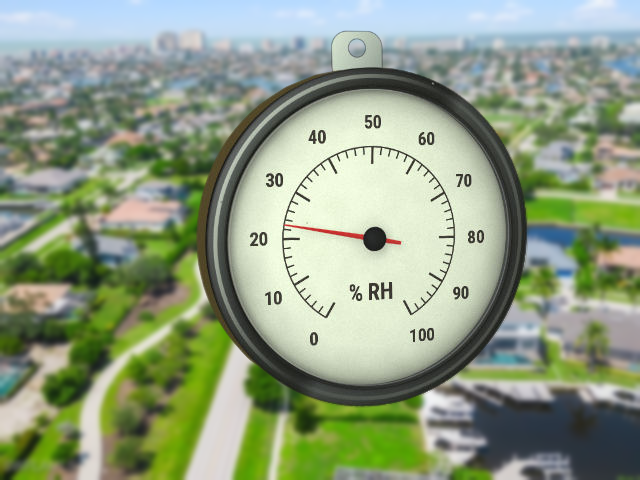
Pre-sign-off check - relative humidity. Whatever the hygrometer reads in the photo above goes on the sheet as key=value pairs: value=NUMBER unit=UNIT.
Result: value=23 unit=%
